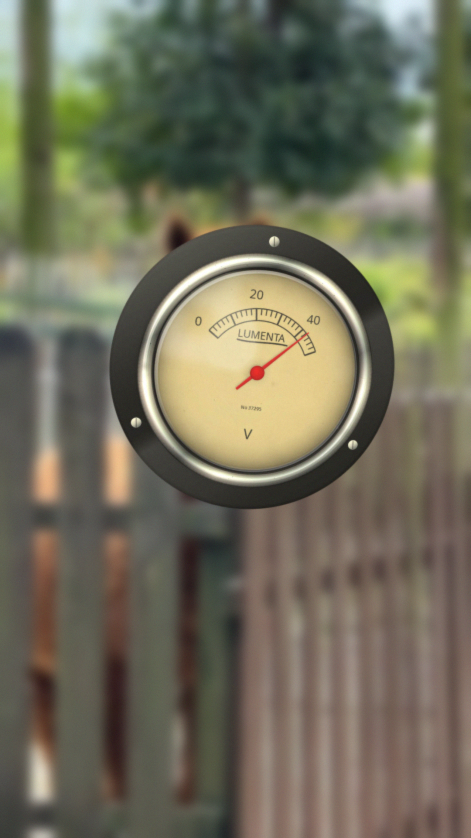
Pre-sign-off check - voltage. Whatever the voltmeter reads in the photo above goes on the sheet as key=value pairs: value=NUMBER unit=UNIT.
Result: value=42 unit=V
